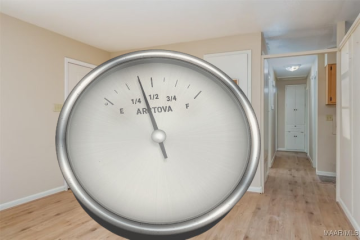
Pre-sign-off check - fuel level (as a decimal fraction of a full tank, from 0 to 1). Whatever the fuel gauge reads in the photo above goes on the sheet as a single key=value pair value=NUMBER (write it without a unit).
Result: value=0.375
